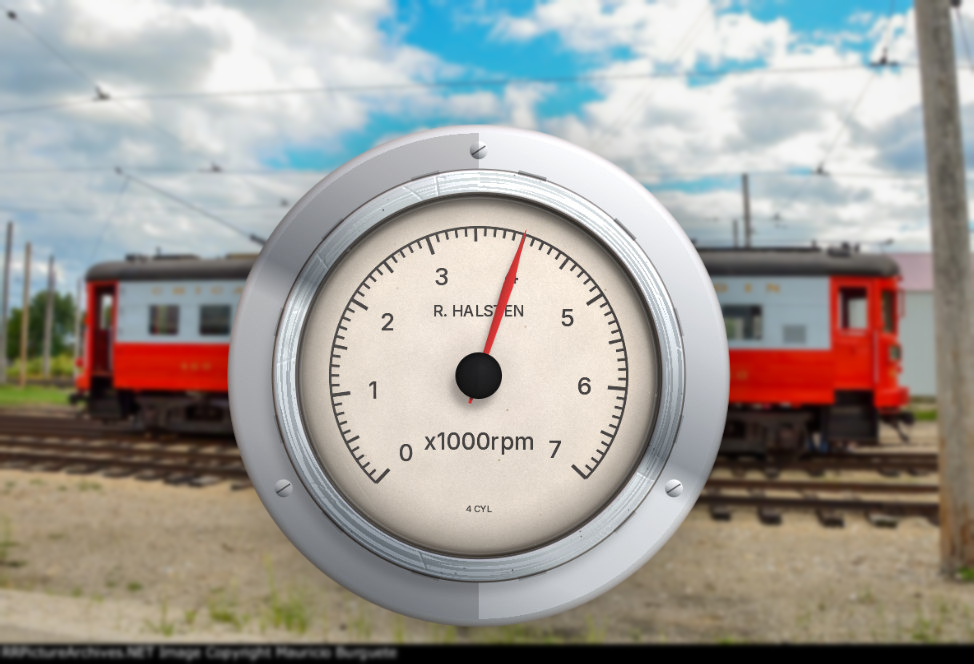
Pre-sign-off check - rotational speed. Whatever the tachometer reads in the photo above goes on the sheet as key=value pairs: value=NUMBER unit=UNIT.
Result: value=4000 unit=rpm
